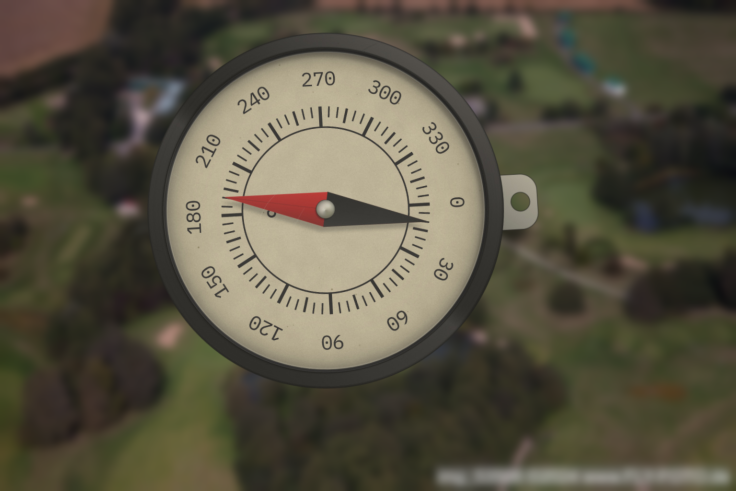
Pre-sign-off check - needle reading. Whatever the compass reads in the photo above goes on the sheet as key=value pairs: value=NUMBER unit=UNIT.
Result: value=190 unit=°
